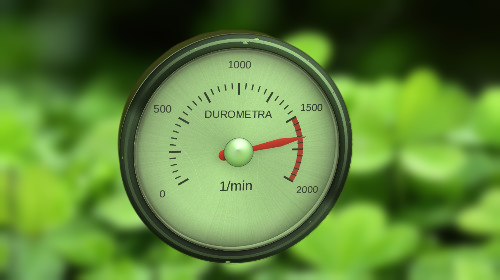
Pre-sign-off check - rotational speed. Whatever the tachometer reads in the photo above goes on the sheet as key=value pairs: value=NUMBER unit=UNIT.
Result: value=1650 unit=rpm
